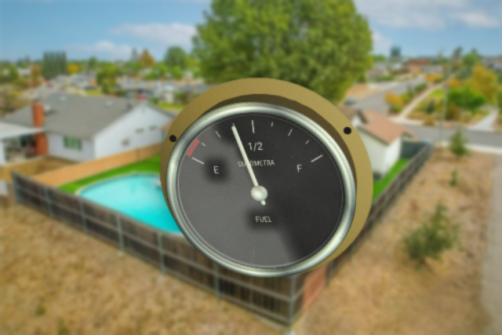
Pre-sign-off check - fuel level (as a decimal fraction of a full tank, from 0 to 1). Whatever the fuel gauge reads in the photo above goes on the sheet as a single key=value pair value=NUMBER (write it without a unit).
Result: value=0.375
